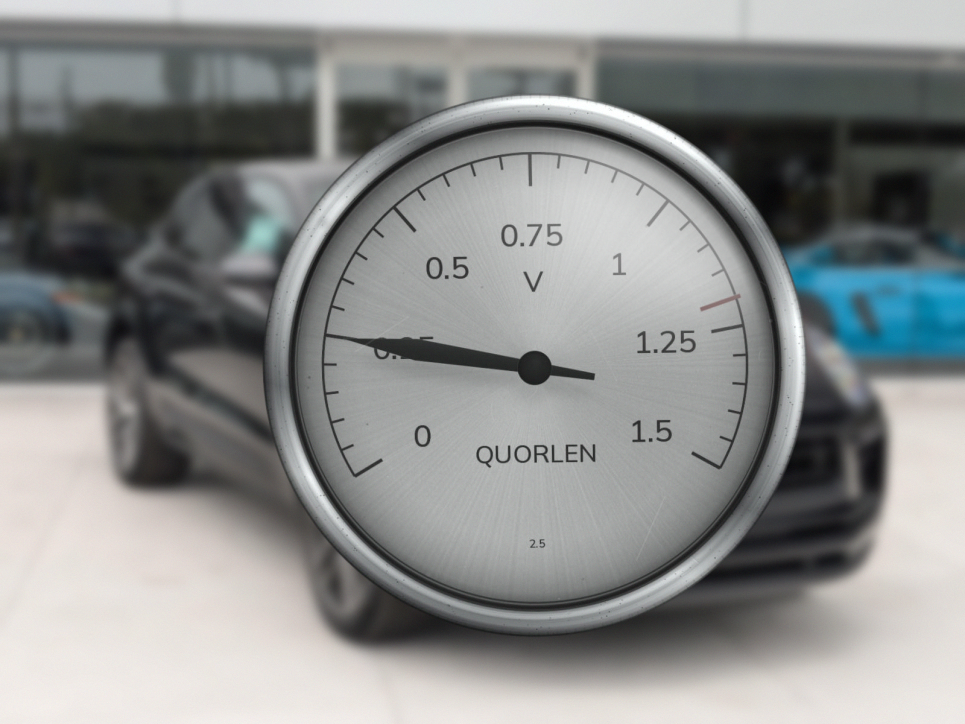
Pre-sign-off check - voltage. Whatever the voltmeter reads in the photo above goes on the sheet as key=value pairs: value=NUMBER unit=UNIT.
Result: value=0.25 unit=V
